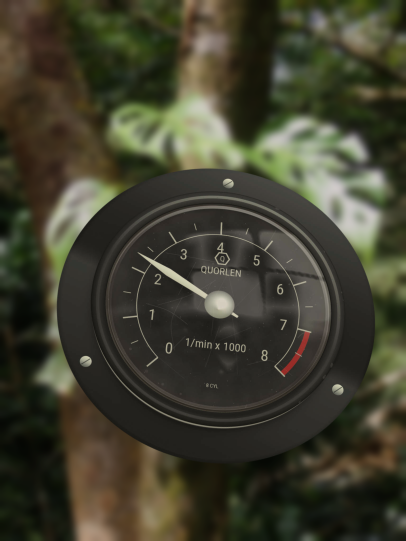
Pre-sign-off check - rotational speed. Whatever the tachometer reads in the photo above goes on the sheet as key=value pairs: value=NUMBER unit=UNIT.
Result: value=2250 unit=rpm
